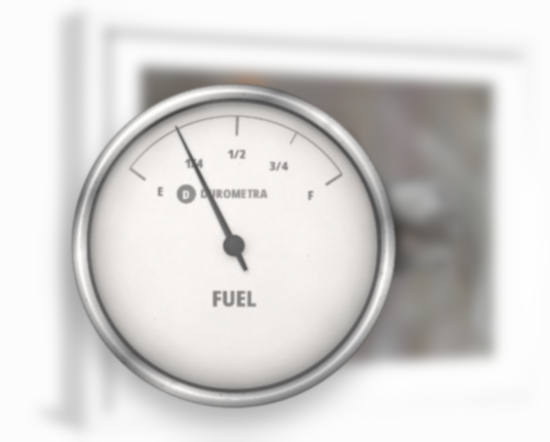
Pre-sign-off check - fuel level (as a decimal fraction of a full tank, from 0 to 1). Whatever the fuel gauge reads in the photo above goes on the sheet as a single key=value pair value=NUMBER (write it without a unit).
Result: value=0.25
